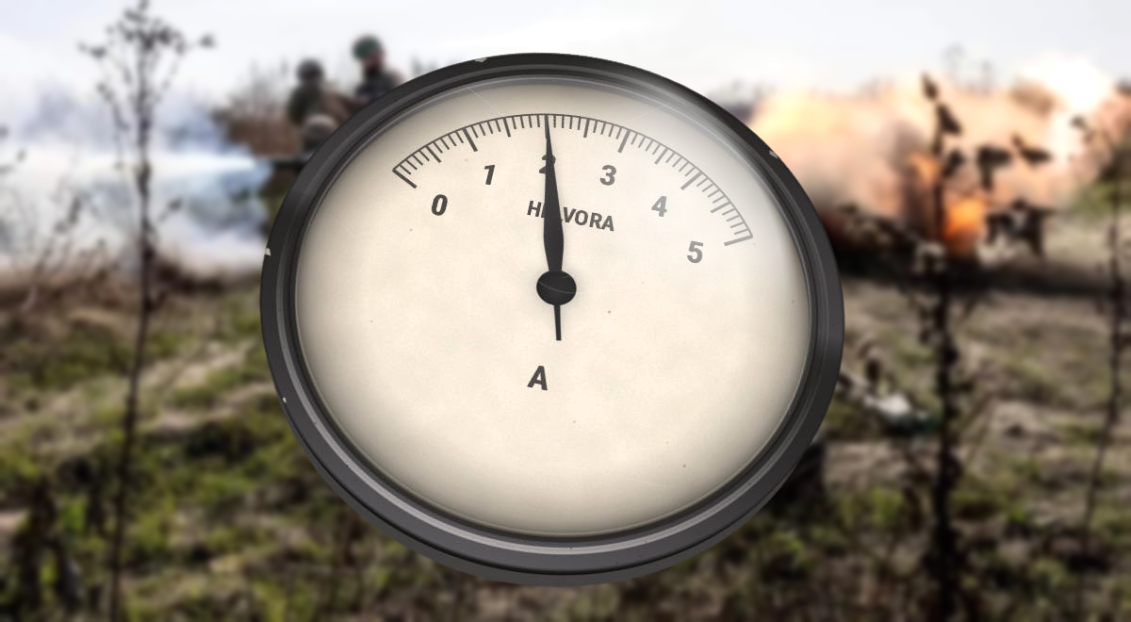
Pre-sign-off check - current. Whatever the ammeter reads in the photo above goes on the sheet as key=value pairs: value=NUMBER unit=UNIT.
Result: value=2 unit=A
